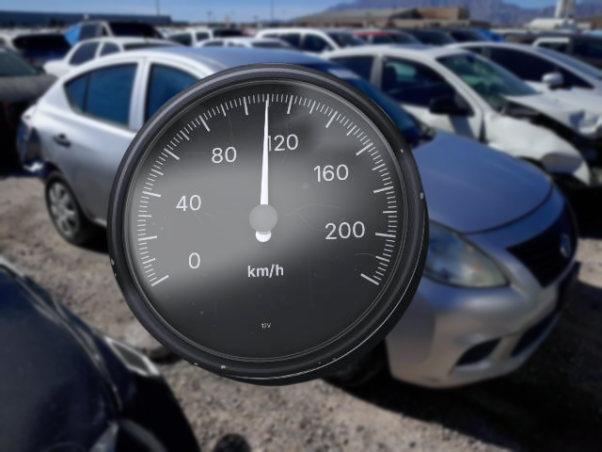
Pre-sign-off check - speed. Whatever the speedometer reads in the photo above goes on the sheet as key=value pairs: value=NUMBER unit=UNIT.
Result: value=110 unit=km/h
